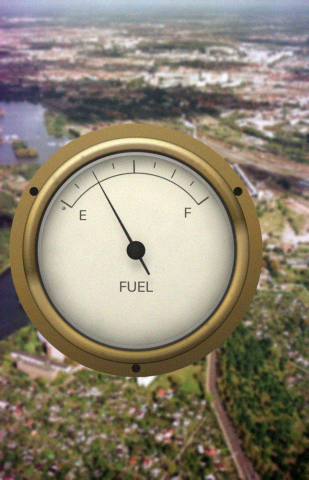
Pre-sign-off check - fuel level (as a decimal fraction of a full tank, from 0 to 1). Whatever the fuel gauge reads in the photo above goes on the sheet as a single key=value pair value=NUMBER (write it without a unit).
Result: value=0.25
